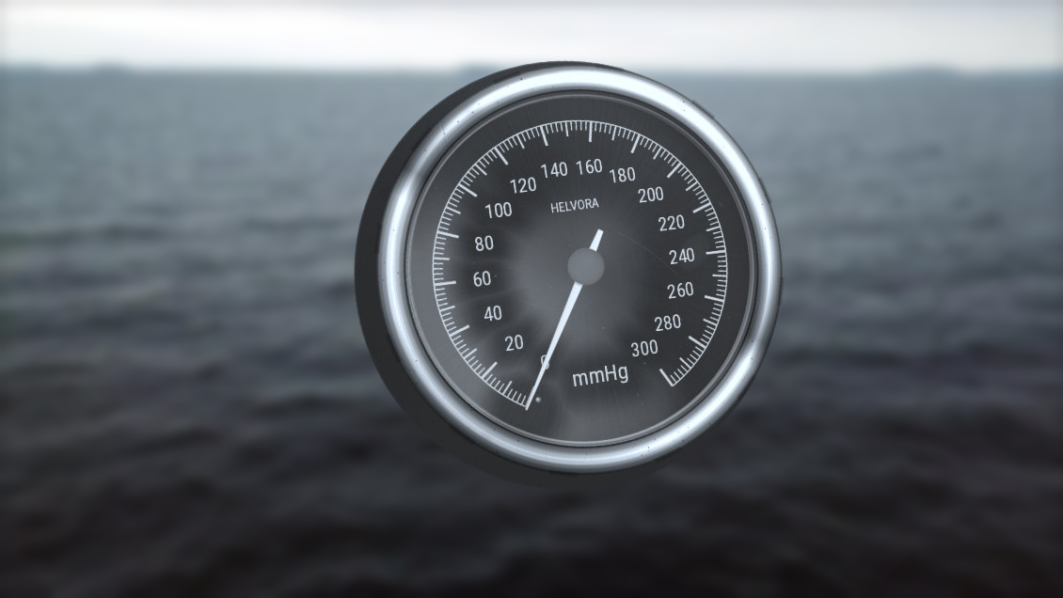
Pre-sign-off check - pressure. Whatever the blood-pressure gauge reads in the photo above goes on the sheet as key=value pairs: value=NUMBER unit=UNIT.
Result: value=0 unit=mmHg
